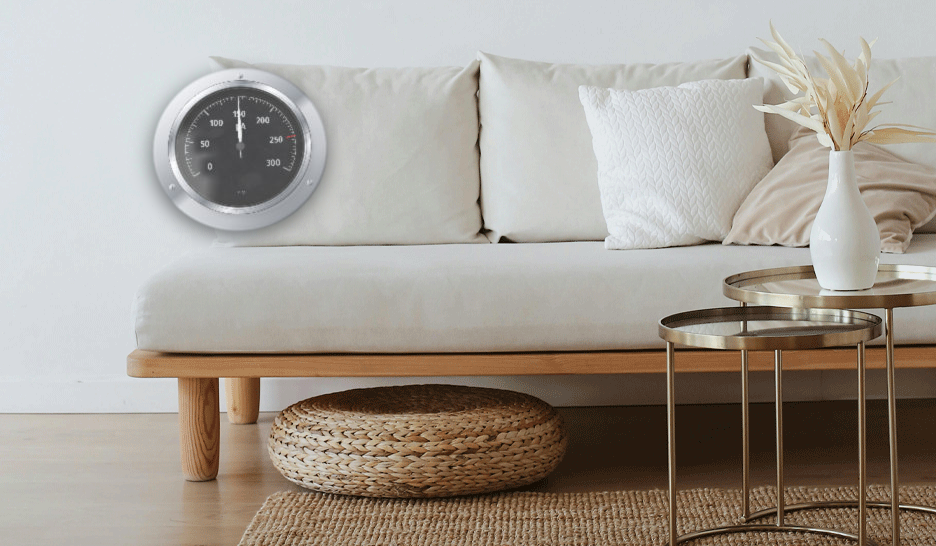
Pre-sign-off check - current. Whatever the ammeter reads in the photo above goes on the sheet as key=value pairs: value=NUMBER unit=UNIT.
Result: value=150 unit=µA
